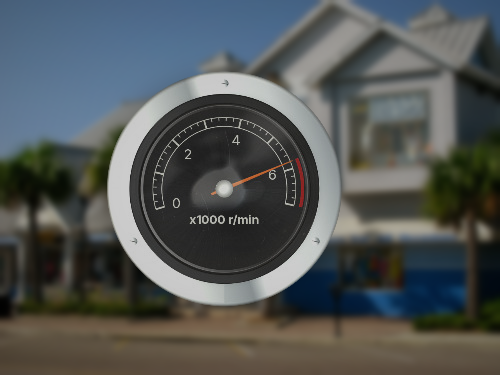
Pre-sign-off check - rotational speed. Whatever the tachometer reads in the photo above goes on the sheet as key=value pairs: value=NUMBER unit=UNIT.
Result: value=5800 unit=rpm
